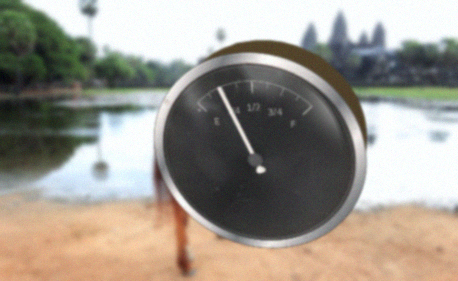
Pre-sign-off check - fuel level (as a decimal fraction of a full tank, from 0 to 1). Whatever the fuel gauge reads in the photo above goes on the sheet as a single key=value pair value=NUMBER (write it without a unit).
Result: value=0.25
